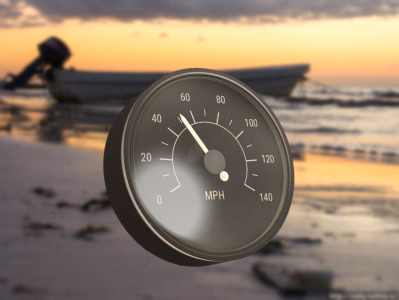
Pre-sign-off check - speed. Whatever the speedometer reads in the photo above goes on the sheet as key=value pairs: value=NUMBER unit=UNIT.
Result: value=50 unit=mph
